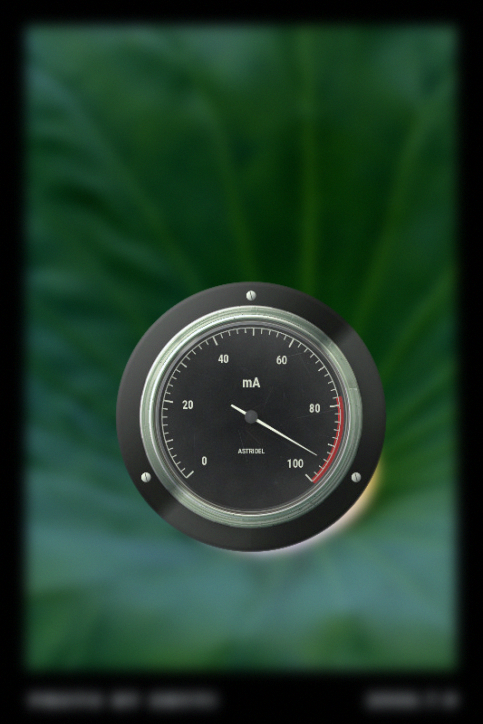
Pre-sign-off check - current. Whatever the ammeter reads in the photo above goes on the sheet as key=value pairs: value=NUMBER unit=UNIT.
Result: value=94 unit=mA
